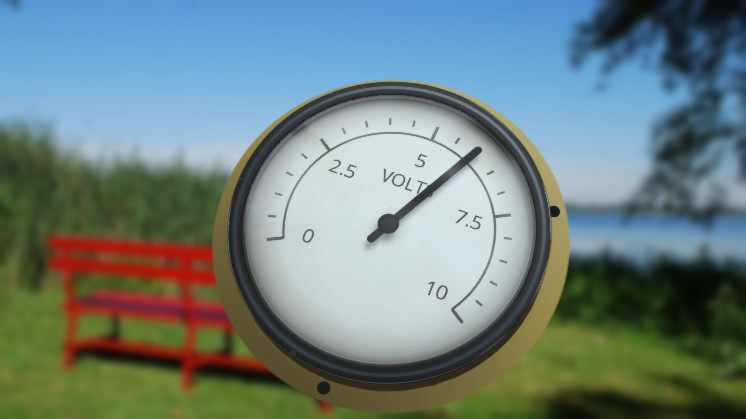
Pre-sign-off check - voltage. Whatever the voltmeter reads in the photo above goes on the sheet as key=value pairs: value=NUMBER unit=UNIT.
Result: value=6 unit=V
